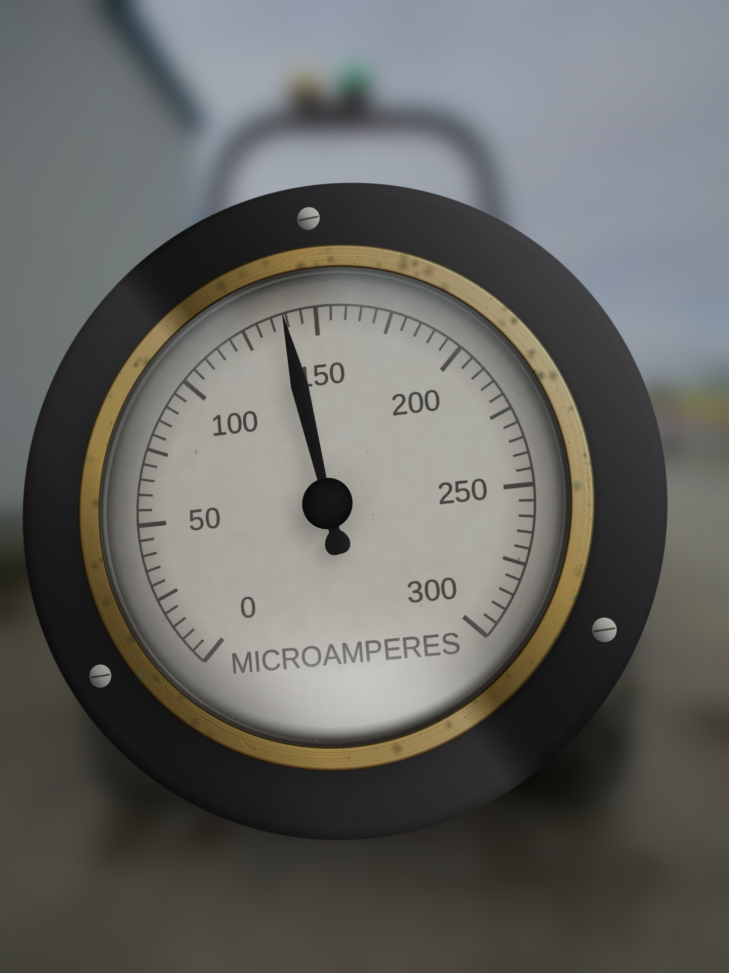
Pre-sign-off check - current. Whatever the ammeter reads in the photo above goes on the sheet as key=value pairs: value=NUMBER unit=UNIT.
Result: value=140 unit=µA
